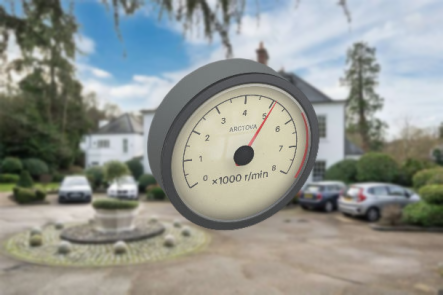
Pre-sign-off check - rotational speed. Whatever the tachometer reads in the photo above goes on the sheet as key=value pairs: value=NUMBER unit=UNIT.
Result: value=5000 unit=rpm
